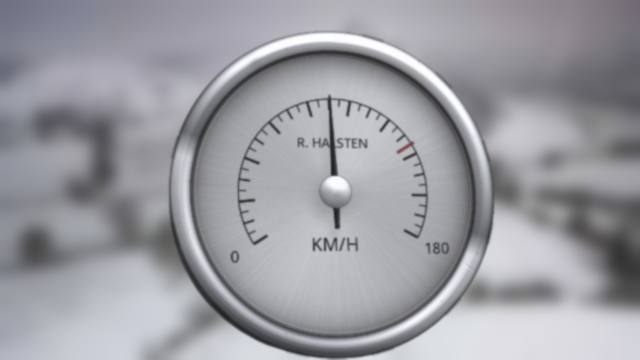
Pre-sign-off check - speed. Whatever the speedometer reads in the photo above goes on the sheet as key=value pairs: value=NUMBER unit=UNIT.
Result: value=90 unit=km/h
